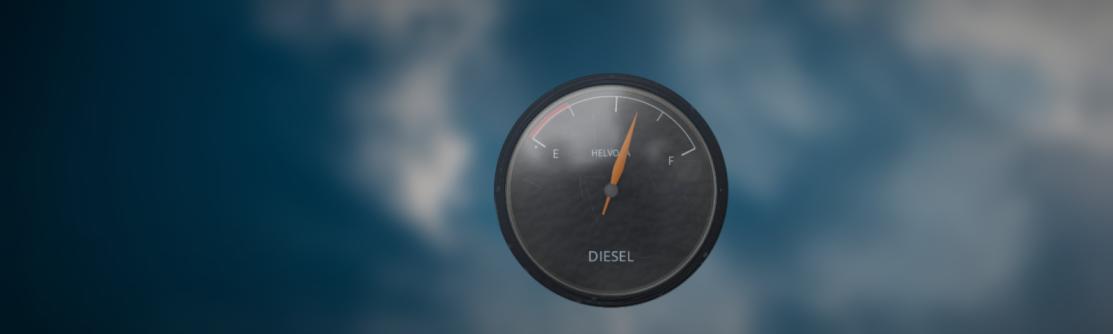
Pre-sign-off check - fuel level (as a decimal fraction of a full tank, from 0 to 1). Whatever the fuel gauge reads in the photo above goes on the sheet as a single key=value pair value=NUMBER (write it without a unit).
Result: value=0.625
